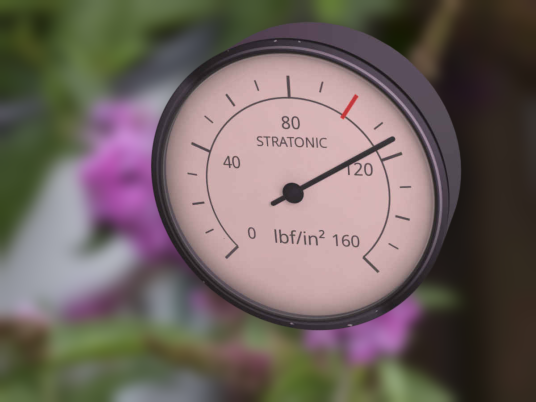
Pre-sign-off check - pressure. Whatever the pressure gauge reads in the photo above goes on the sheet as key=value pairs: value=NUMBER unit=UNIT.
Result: value=115 unit=psi
